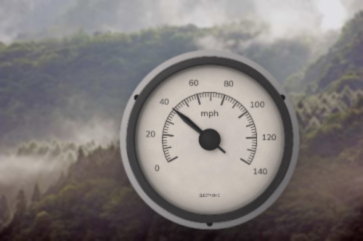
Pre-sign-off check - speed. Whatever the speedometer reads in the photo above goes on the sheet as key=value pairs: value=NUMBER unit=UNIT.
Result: value=40 unit=mph
